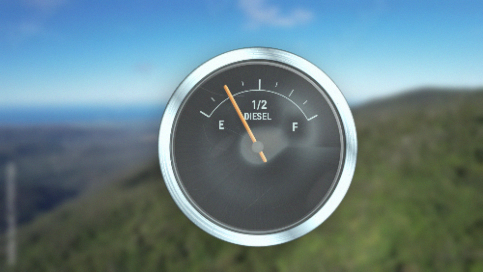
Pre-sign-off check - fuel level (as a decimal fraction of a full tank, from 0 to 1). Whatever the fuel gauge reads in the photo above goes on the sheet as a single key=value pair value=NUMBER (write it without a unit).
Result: value=0.25
